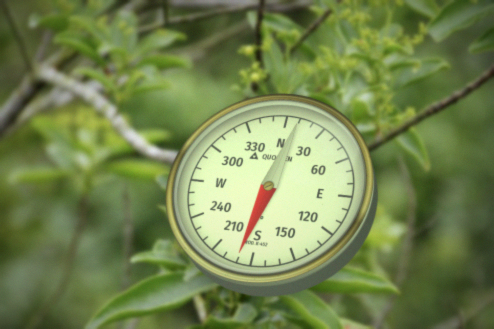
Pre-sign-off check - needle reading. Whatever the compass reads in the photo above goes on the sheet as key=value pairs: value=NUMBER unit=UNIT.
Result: value=190 unit=°
